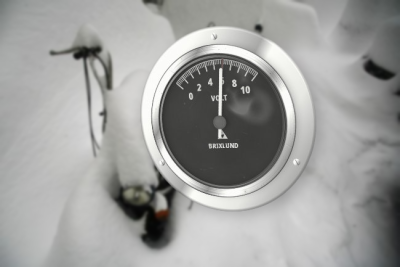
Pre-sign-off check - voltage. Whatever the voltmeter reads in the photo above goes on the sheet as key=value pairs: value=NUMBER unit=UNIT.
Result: value=6 unit=V
